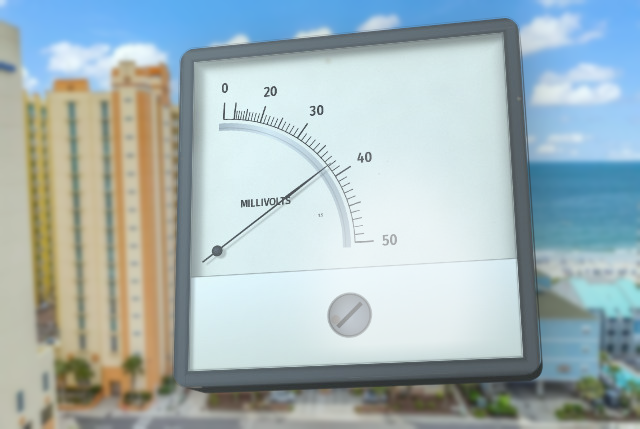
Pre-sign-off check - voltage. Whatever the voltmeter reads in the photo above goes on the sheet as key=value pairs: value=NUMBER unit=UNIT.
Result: value=38 unit=mV
